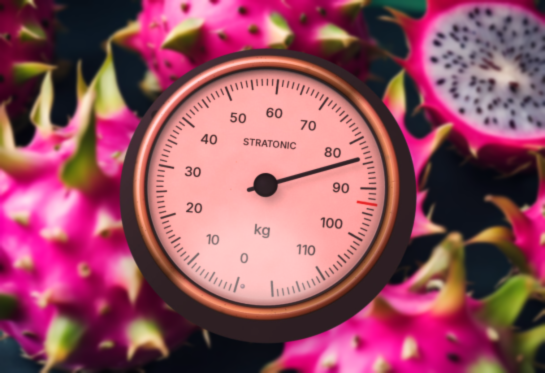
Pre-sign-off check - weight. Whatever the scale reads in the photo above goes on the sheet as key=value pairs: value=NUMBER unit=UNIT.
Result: value=84 unit=kg
